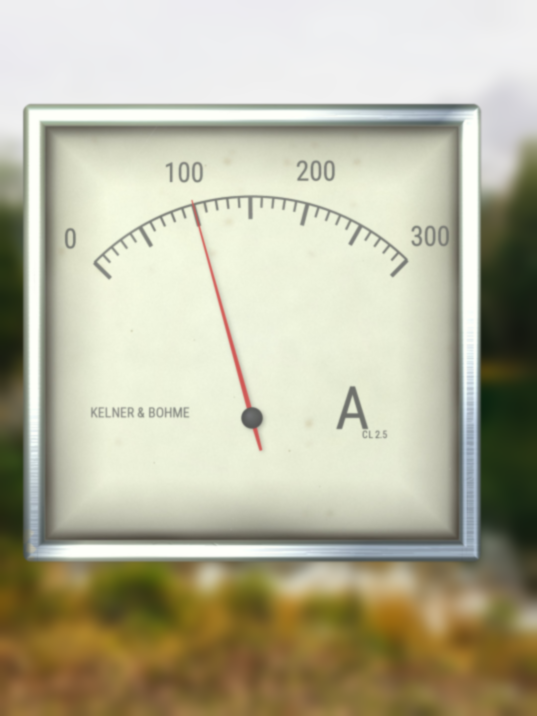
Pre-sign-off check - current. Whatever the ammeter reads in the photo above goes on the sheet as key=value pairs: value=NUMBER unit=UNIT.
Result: value=100 unit=A
